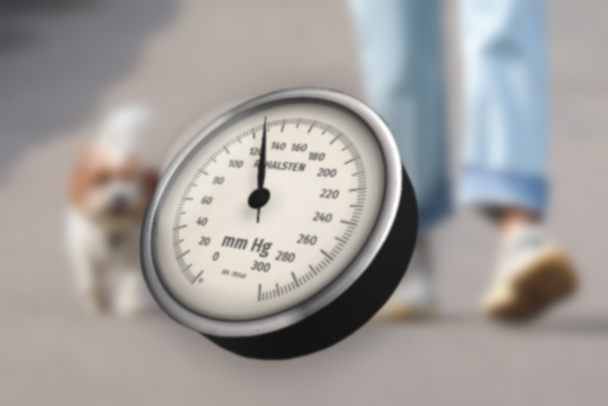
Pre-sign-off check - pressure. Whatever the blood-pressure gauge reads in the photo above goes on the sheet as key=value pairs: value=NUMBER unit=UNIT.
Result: value=130 unit=mmHg
